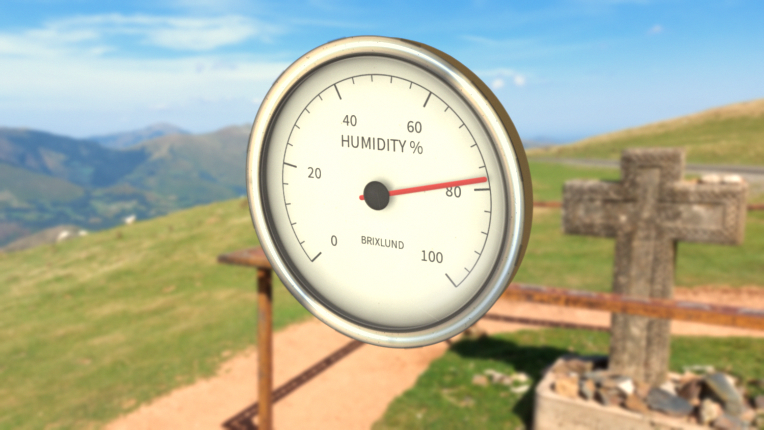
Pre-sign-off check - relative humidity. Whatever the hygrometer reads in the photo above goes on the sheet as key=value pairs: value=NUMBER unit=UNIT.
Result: value=78 unit=%
